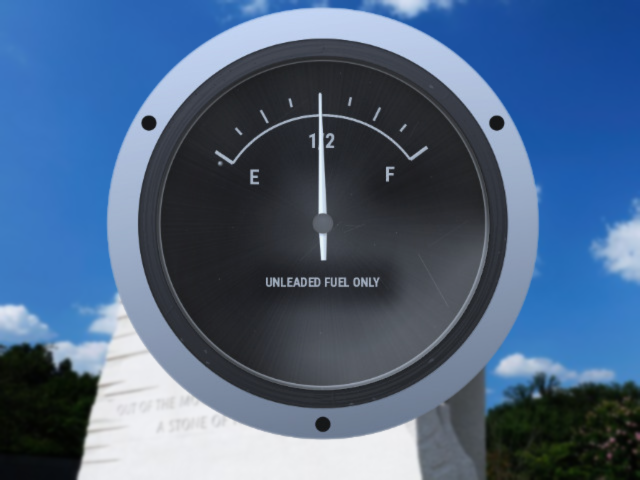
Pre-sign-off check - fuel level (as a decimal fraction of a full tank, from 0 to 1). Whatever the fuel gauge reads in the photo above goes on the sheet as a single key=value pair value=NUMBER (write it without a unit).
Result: value=0.5
